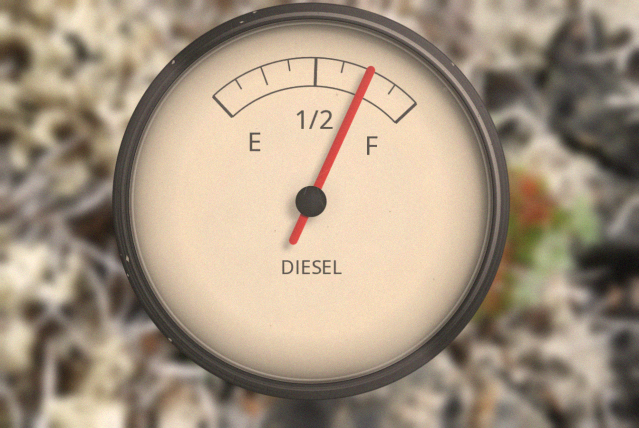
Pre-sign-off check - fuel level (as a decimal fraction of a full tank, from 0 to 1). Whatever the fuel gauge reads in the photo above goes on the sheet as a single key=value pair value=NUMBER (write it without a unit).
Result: value=0.75
